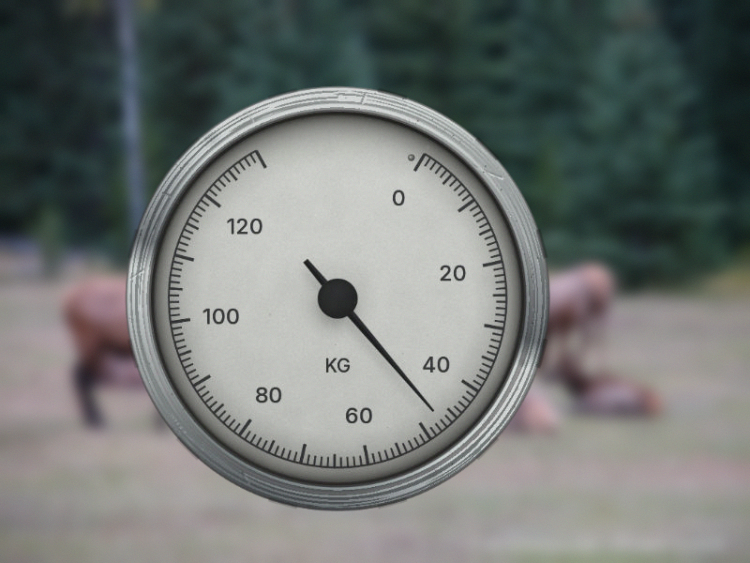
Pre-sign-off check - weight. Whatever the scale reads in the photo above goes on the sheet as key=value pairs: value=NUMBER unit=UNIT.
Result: value=47 unit=kg
